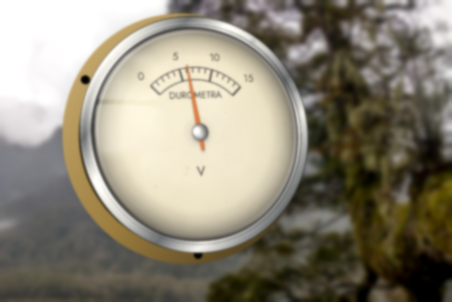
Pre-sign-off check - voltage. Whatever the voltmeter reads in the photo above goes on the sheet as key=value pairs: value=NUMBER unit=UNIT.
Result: value=6 unit=V
